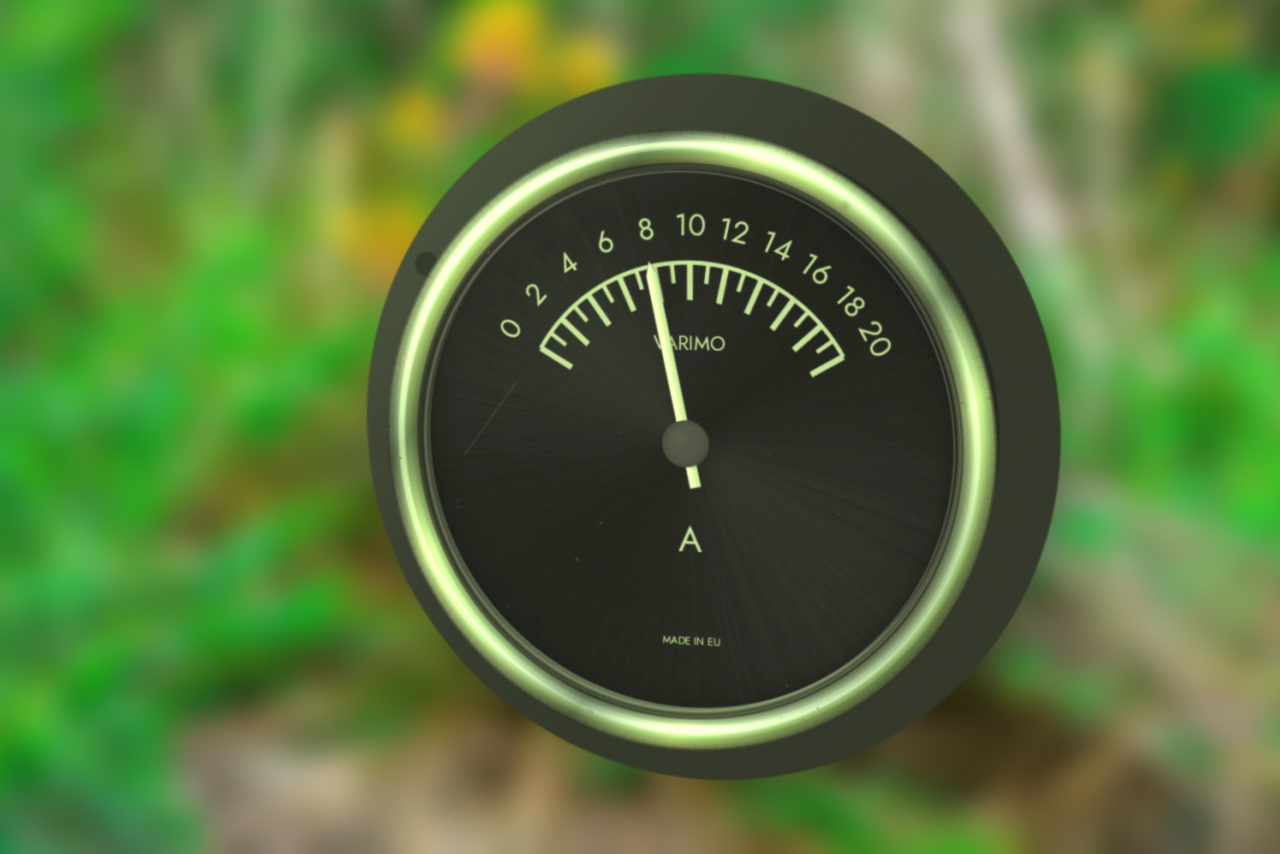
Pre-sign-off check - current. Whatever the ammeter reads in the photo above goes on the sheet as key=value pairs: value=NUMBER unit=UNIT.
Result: value=8 unit=A
